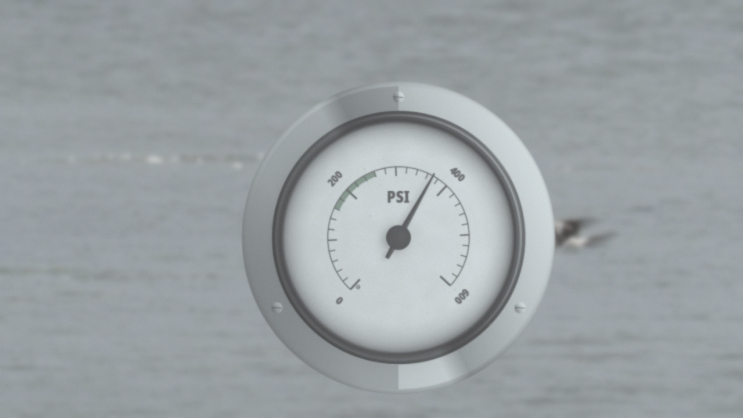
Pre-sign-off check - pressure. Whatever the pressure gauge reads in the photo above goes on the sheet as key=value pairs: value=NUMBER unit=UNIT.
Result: value=370 unit=psi
